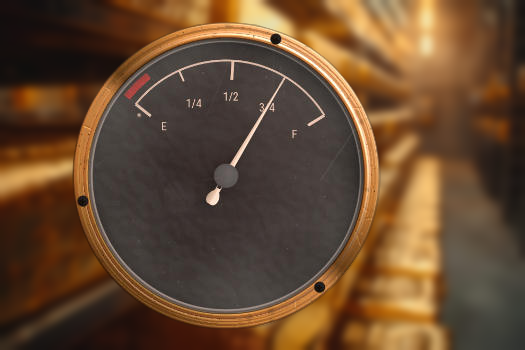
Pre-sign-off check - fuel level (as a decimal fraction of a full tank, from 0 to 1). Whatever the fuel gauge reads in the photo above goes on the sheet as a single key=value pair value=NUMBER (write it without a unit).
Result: value=0.75
